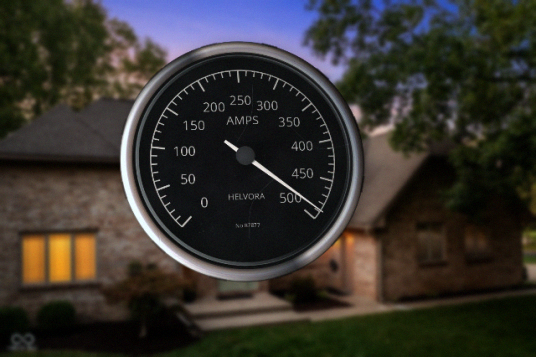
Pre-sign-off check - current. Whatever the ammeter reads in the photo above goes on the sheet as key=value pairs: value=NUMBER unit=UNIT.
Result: value=490 unit=A
